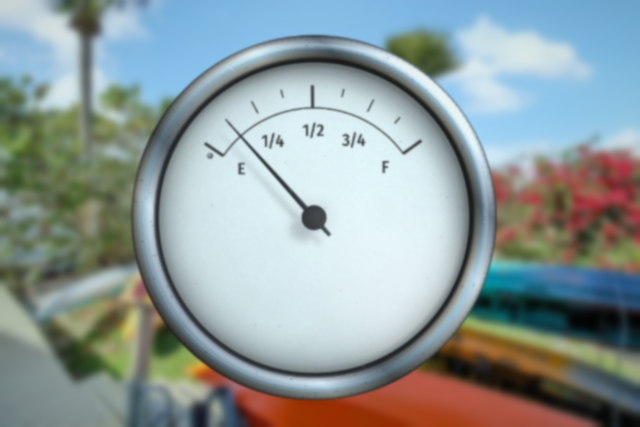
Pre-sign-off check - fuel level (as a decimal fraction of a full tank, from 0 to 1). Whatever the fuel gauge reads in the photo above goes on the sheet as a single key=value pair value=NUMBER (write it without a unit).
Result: value=0.125
